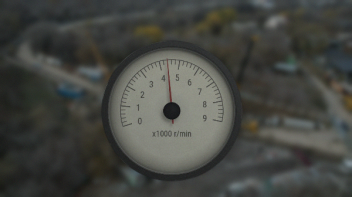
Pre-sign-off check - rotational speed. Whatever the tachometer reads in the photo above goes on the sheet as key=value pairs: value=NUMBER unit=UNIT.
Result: value=4400 unit=rpm
